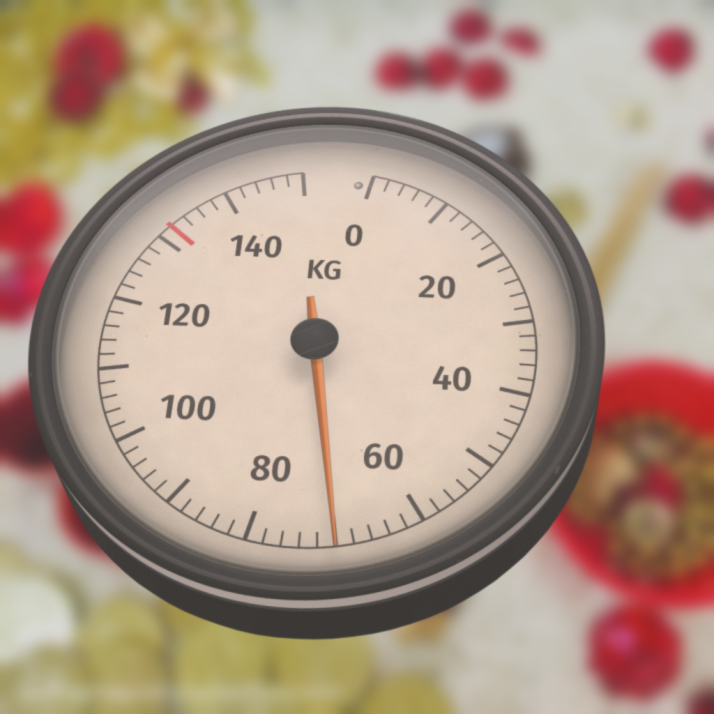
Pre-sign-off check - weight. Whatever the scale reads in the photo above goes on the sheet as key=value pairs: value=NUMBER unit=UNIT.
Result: value=70 unit=kg
